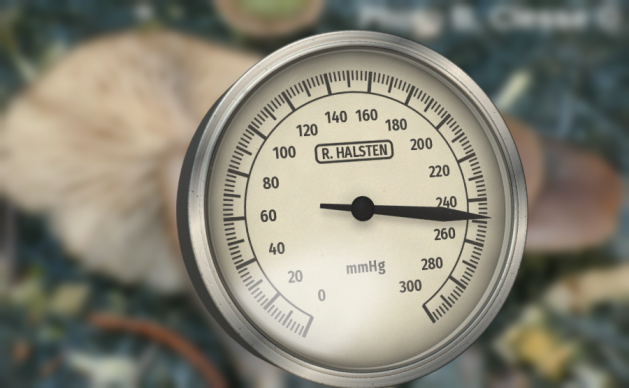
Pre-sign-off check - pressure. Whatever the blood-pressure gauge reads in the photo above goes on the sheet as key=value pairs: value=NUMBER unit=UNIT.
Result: value=248 unit=mmHg
